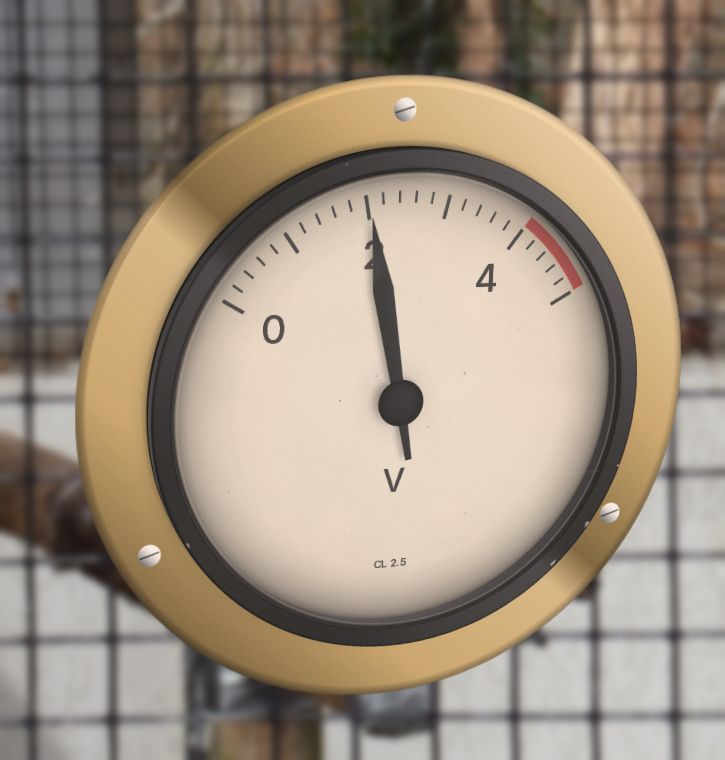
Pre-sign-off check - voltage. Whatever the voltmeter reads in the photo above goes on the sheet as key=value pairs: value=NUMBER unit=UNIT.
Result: value=2 unit=V
